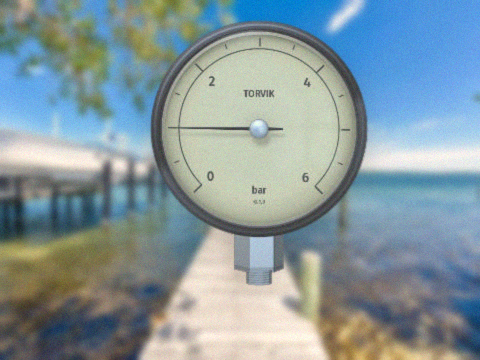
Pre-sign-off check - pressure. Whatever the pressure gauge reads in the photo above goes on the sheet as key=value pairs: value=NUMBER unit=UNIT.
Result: value=1 unit=bar
